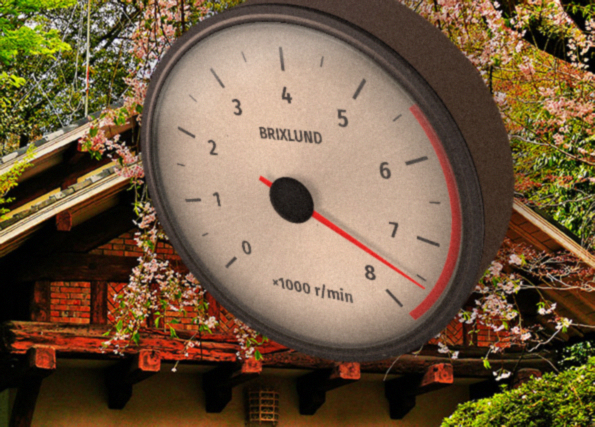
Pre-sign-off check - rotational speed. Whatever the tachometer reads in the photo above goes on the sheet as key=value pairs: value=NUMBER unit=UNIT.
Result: value=7500 unit=rpm
